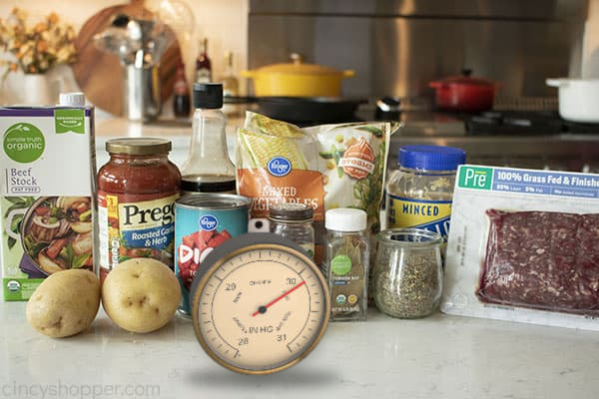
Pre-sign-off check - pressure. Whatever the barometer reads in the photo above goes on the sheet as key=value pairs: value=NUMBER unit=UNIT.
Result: value=30.1 unit=inHg
